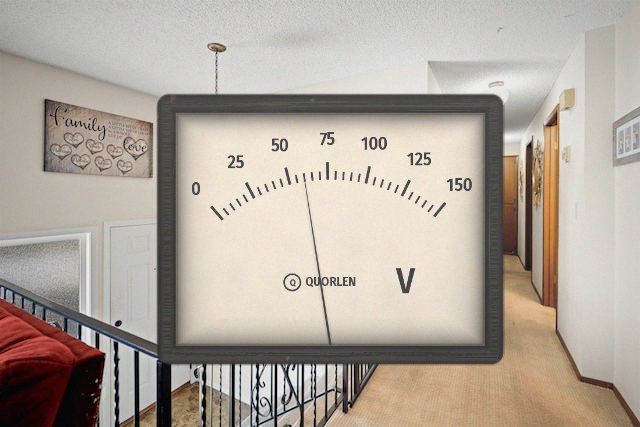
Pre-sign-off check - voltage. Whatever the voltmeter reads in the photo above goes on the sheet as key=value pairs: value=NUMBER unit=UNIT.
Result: value=60 unit=V
